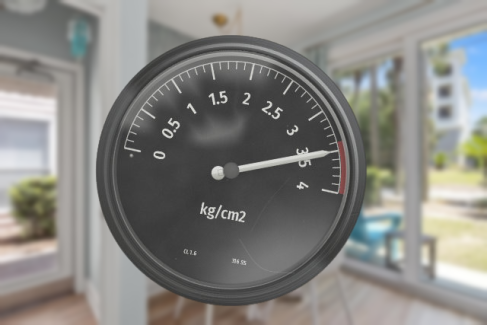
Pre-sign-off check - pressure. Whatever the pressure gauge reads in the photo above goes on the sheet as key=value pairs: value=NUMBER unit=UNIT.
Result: value=3.5 unit=kg/cm²
